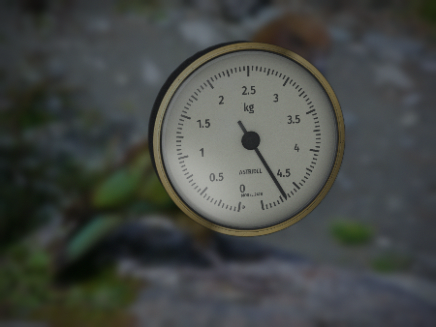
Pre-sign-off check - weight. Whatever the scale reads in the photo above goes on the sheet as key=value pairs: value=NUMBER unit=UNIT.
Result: value=4.7 unit=kg
